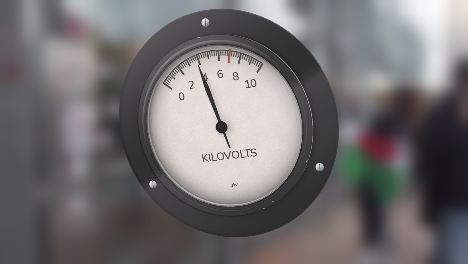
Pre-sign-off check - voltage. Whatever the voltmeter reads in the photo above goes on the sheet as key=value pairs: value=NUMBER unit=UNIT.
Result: value=4 unit=kV
